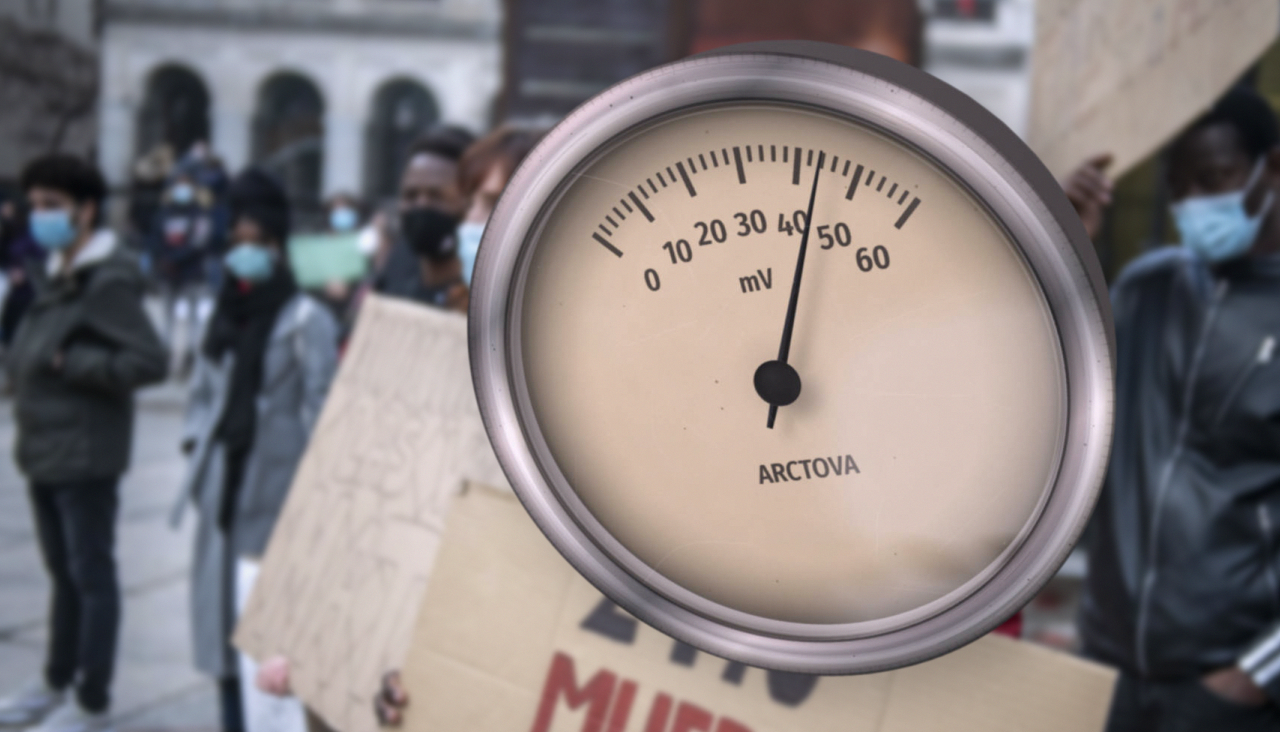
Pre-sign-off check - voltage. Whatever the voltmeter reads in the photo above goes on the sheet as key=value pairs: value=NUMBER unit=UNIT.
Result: value=44 unit=mV
